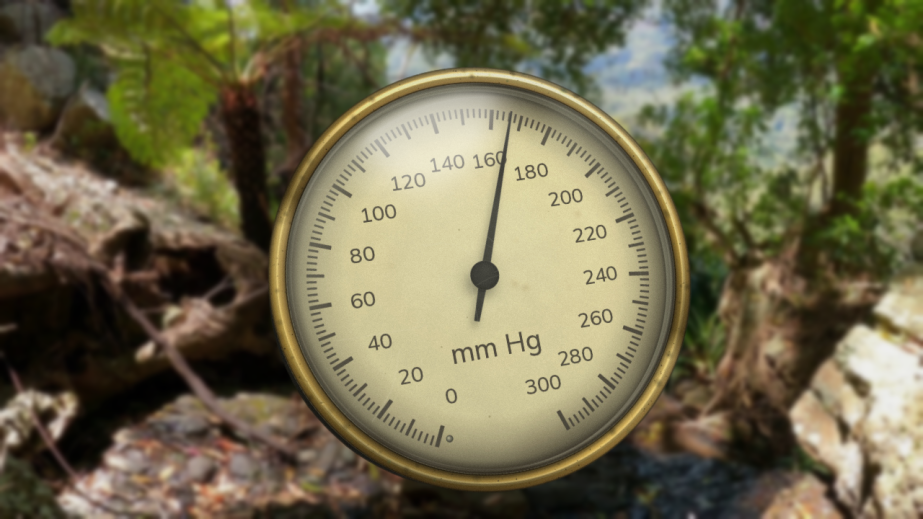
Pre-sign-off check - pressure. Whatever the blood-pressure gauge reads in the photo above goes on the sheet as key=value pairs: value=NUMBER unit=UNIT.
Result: value=166 unit=mmHg
